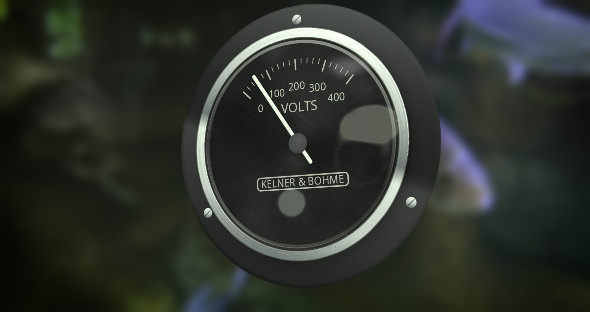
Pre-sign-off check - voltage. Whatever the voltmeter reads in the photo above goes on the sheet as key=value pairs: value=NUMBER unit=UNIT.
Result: value=60 unit=V
